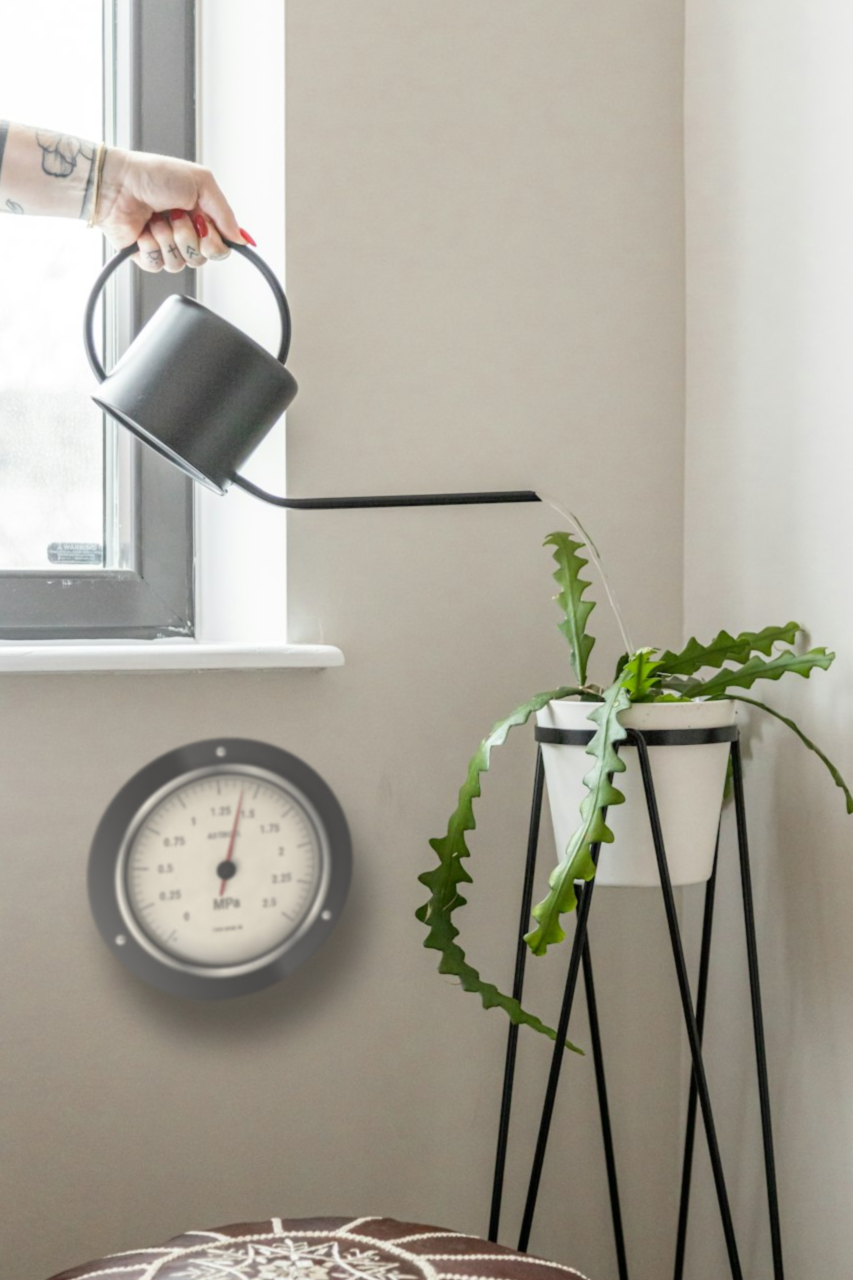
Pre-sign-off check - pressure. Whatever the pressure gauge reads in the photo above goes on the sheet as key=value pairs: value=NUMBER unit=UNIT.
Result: value=1.4 unit=MPa
